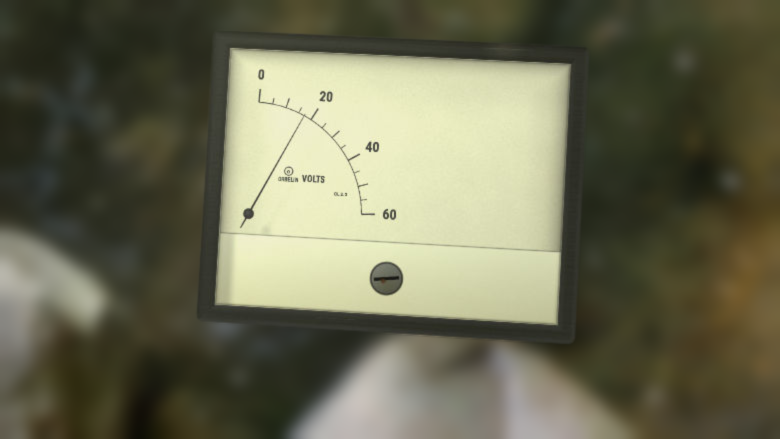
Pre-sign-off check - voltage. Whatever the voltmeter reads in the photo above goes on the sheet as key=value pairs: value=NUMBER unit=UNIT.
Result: value=17.5 unit=V
